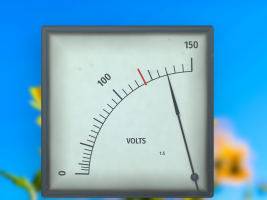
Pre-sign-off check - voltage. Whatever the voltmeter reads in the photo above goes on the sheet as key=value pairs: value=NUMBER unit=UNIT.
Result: value=135 unit=V
